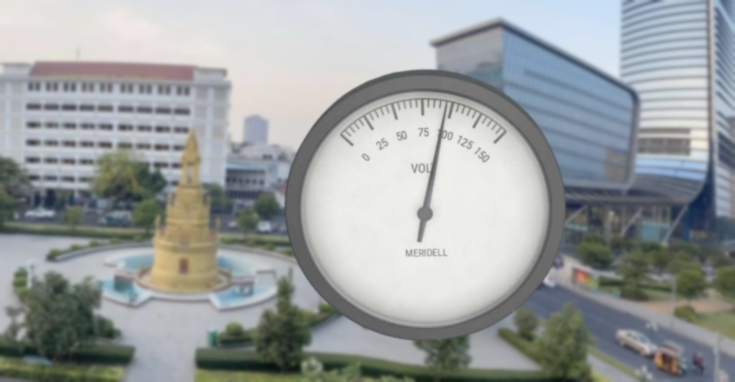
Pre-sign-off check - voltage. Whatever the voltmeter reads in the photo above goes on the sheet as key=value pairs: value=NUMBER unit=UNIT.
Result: value=95 unit=V
